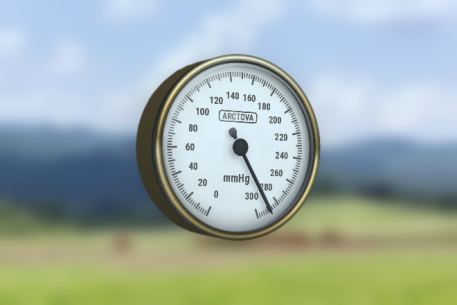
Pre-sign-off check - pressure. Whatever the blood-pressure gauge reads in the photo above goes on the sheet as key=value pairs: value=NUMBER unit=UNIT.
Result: value=290 unit=mmHg
